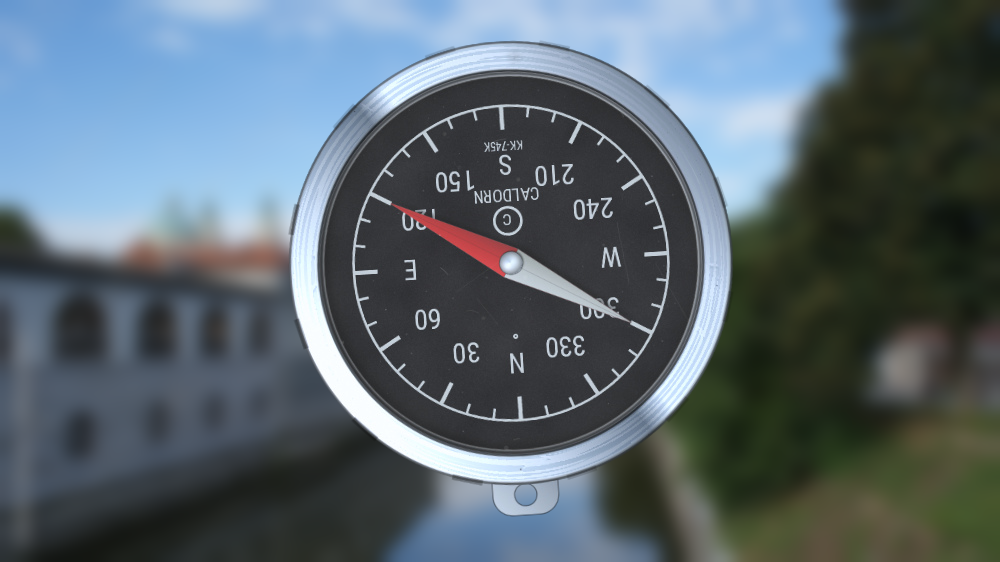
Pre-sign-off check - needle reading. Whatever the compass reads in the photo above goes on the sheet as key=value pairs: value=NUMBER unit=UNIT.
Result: value=120 unit=°
